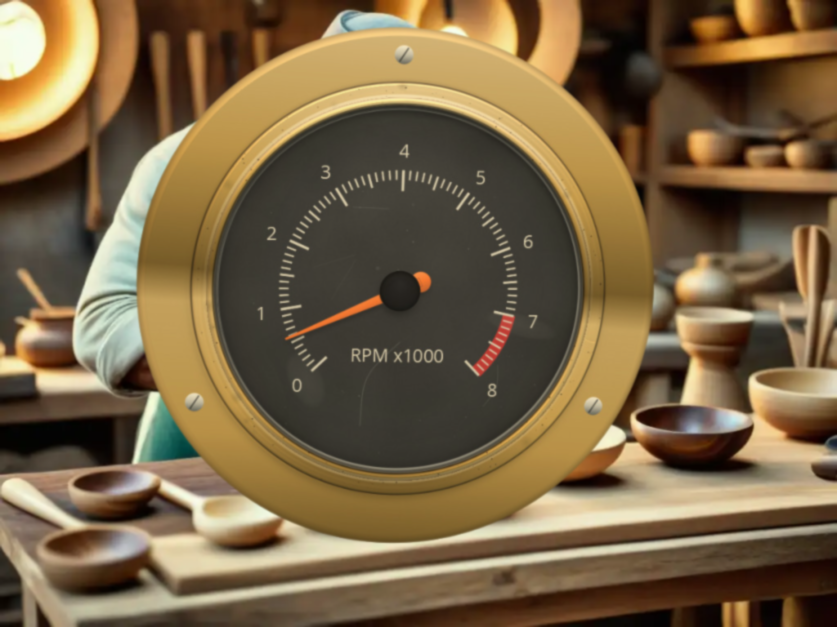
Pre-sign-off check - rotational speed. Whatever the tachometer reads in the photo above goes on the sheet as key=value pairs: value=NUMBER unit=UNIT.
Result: value=600 unit=rpm
